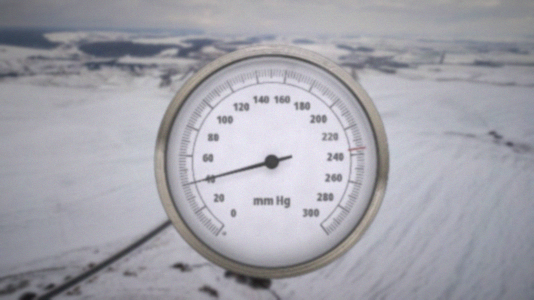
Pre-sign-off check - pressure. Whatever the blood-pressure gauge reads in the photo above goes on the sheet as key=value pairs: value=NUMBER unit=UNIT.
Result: value=40 unit=mmHg
